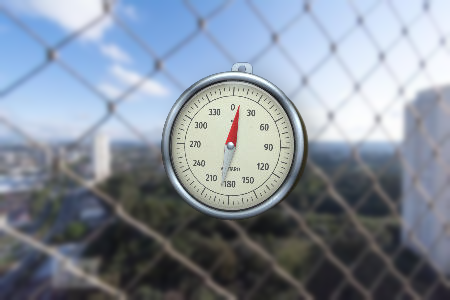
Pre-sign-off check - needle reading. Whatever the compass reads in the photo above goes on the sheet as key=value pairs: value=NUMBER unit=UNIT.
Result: value=10 unit=°
